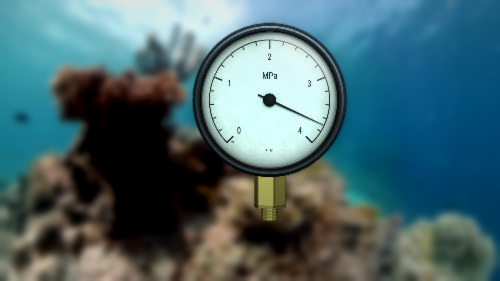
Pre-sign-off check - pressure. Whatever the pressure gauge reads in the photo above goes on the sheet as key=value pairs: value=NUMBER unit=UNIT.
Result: value=3.7 unit=MPa
